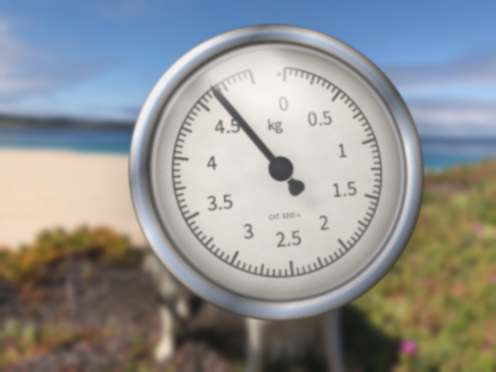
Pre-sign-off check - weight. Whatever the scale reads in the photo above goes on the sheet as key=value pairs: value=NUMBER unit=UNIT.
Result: value=4.65 unit=kg
